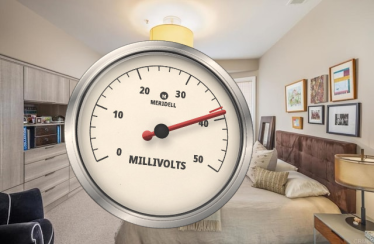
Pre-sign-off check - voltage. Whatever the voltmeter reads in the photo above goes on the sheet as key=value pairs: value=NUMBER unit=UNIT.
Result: value=39 unit=mV
